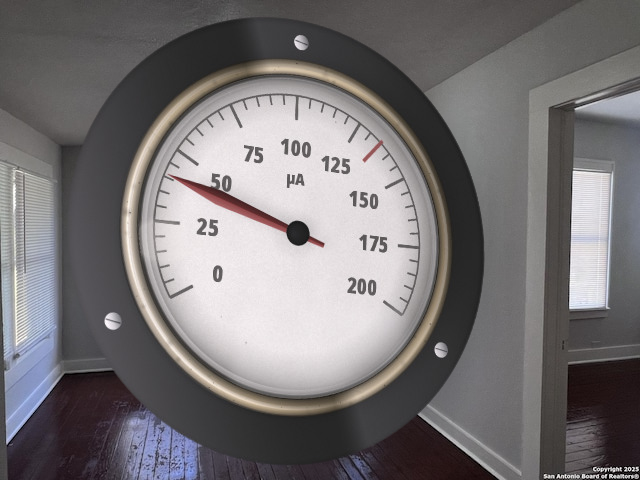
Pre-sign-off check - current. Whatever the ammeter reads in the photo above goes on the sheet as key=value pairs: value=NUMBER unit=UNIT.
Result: value=40 unit=µA
